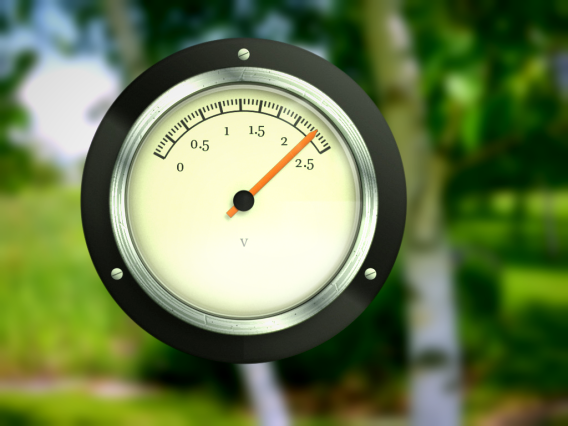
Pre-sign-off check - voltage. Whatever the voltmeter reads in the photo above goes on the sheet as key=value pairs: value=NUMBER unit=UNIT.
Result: value=2.25 unit=V
